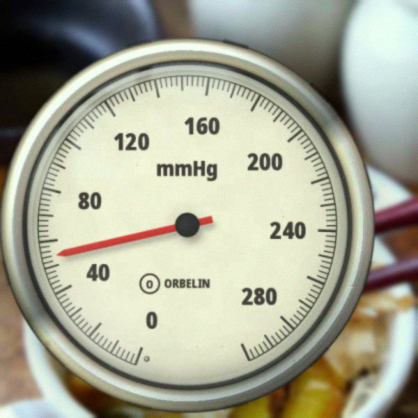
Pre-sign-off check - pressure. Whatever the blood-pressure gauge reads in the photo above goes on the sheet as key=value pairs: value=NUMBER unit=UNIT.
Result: value=54 unit=mmHg
